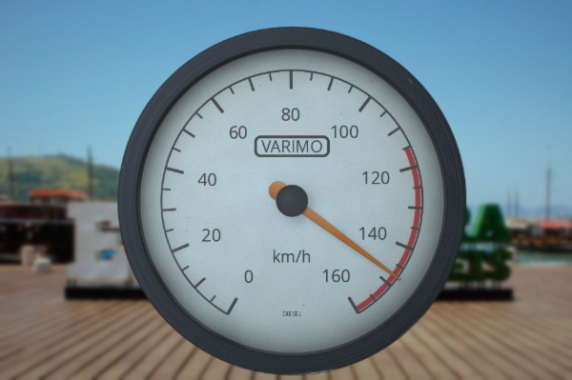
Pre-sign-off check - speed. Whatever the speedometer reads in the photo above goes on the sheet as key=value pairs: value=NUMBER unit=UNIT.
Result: value=147.5 unit=km/h
